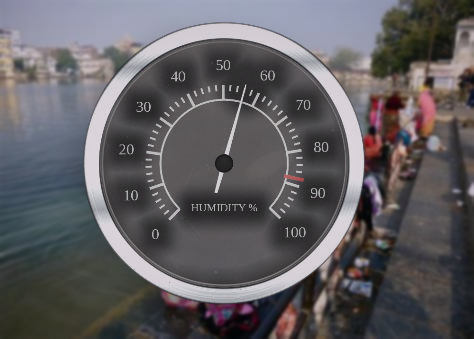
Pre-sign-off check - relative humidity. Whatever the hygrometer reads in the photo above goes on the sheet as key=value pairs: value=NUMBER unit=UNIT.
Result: value=56 unit=%
